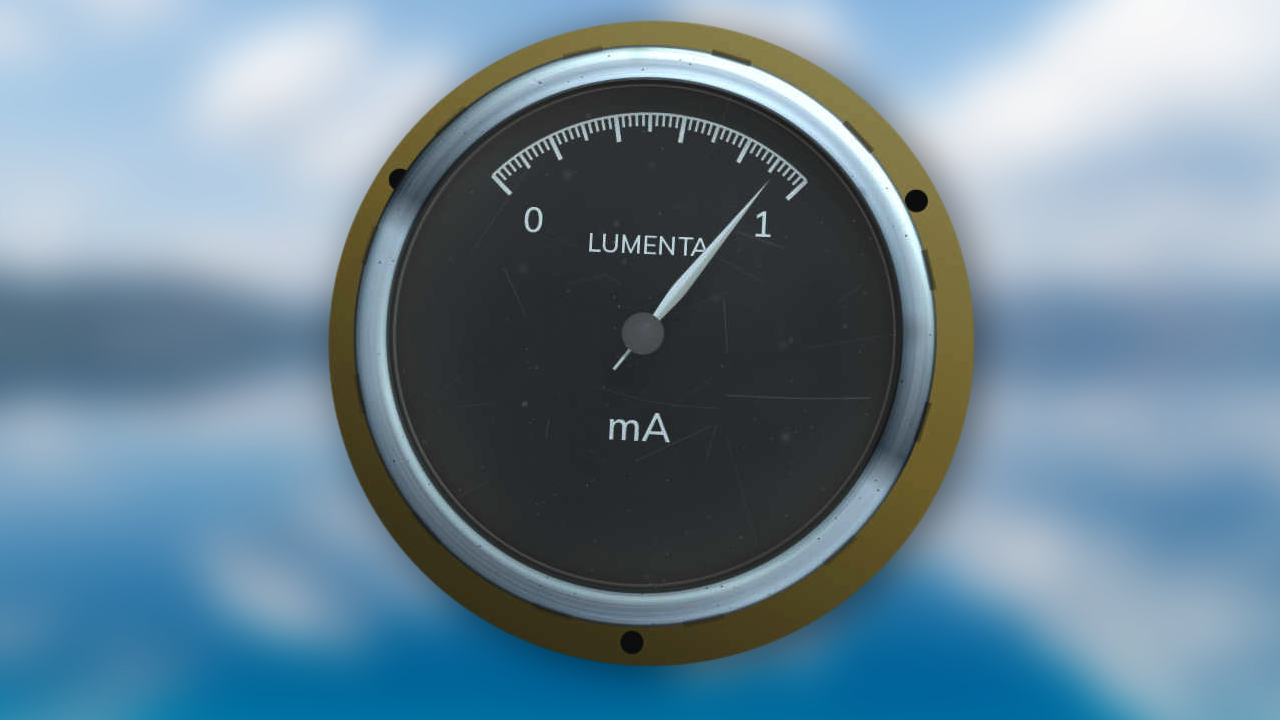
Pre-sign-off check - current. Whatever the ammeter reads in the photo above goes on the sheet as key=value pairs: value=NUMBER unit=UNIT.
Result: value=0.92 unit=mA
